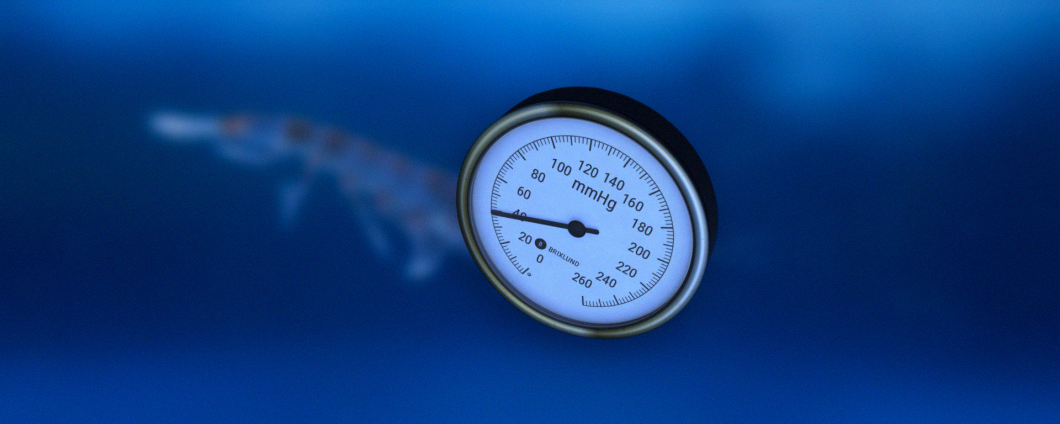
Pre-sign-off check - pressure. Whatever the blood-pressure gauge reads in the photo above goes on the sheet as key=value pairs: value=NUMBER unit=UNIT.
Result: value=40 unit=mmHg
